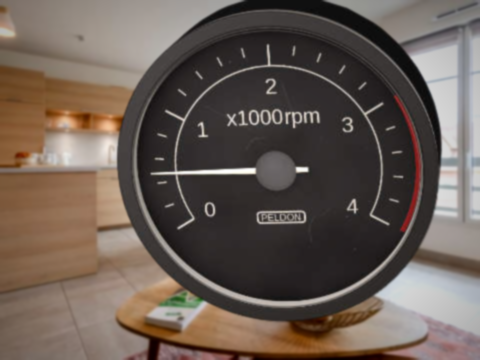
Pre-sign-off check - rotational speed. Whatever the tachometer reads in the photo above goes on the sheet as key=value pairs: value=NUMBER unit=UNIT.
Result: value=500 unit=rpm
